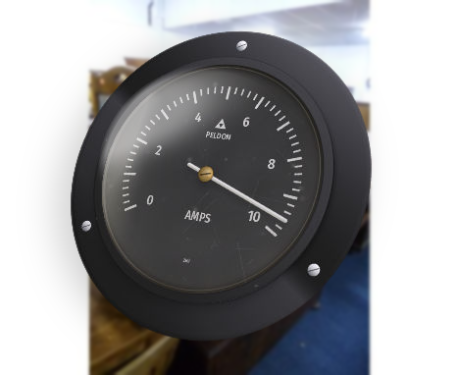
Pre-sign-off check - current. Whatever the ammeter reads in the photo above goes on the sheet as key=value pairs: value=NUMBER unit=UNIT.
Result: value=9.6 unit=A
